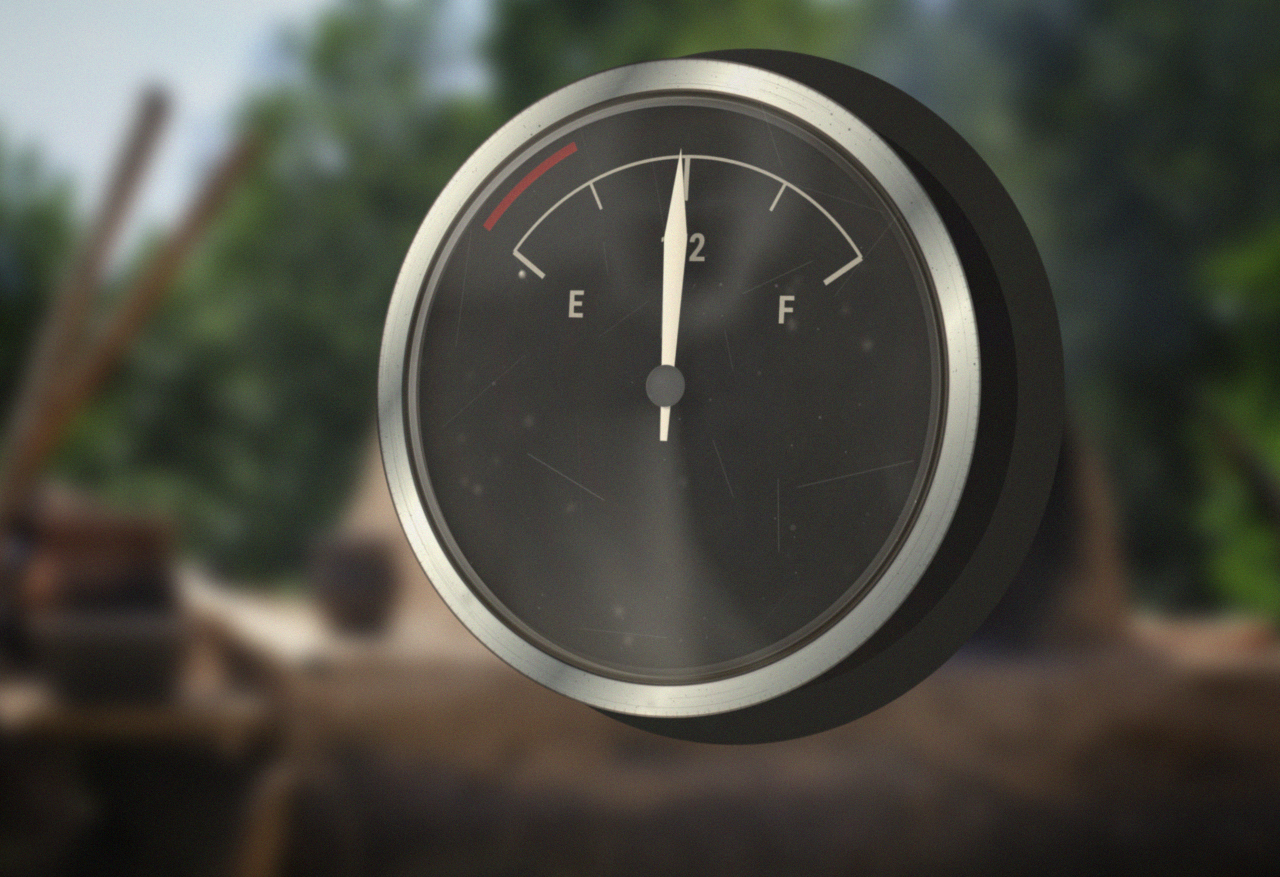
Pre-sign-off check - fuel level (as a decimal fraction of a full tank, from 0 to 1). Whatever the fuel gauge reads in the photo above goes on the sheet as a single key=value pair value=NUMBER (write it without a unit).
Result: value=0.5
